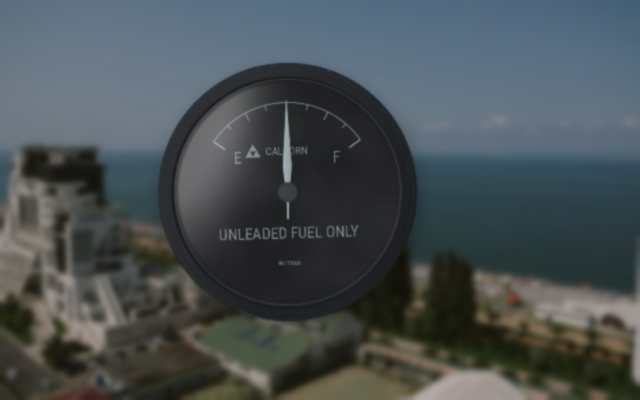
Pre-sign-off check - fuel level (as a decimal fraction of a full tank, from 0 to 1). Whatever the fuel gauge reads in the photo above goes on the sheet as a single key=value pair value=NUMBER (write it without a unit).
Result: value=0.5
